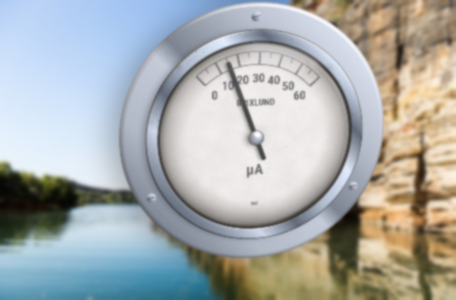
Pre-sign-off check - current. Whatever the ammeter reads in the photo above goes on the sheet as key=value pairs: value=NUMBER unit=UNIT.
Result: value=15 unit=µA
